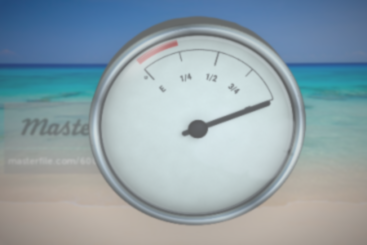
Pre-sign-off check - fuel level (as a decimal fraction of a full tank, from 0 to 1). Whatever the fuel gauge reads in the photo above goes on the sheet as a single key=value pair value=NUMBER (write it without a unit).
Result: value=1
